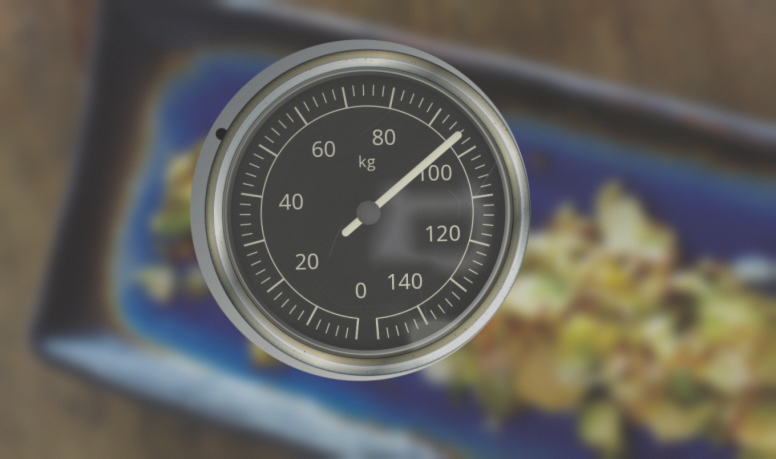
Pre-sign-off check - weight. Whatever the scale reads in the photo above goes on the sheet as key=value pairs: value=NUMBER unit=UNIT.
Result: value=96 unit=kg
